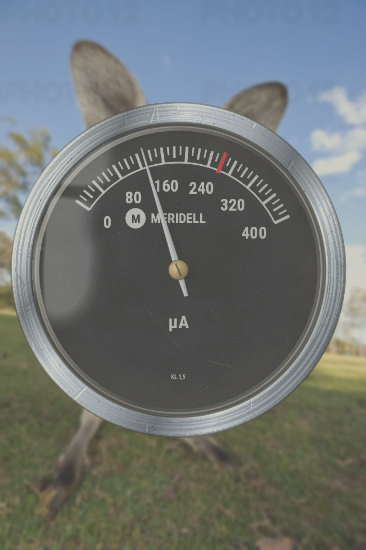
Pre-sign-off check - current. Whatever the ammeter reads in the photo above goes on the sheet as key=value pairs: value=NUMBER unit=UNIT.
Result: value=130 unit=µA
